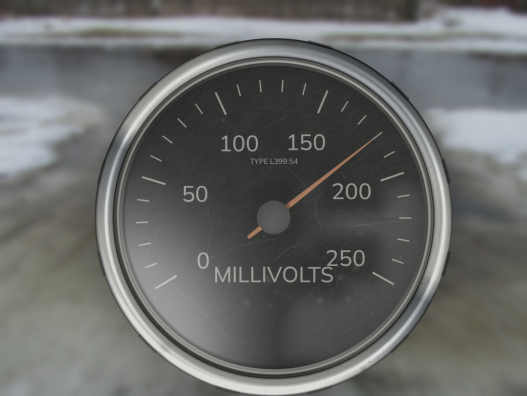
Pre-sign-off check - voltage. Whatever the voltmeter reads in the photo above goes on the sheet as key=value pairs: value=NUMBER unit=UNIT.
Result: value=180 unit=mV
